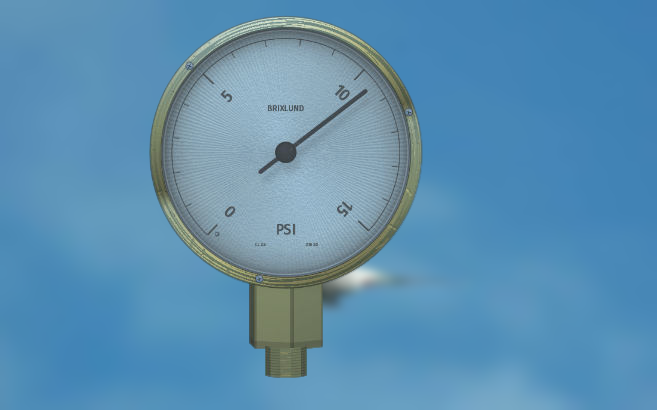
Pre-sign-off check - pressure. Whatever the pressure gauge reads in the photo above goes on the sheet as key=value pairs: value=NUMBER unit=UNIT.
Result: value=10.5 unit=psi
